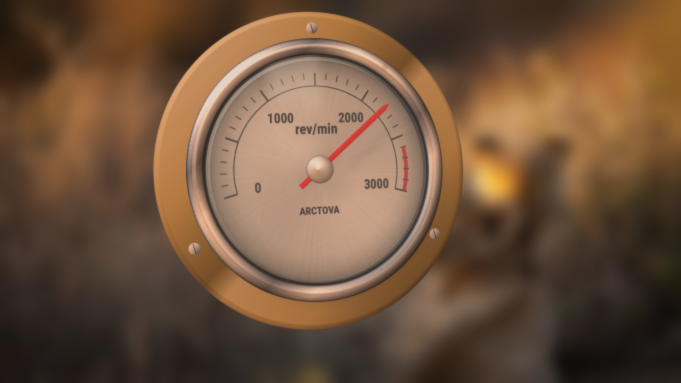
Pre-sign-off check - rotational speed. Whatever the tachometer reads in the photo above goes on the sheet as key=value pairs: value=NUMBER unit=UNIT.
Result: value=2200 unit=rpm
